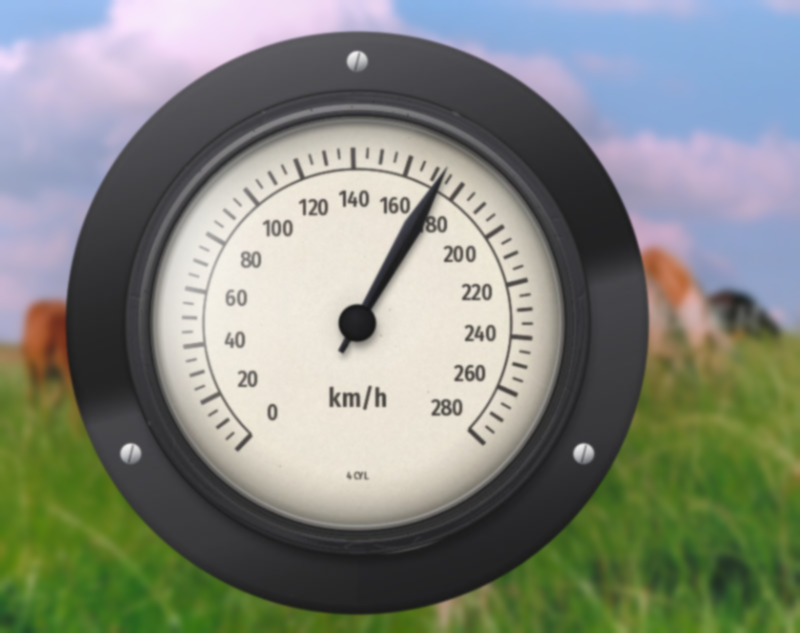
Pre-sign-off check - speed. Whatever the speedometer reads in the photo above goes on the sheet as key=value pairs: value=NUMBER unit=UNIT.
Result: value=172.5 unit=km/h
